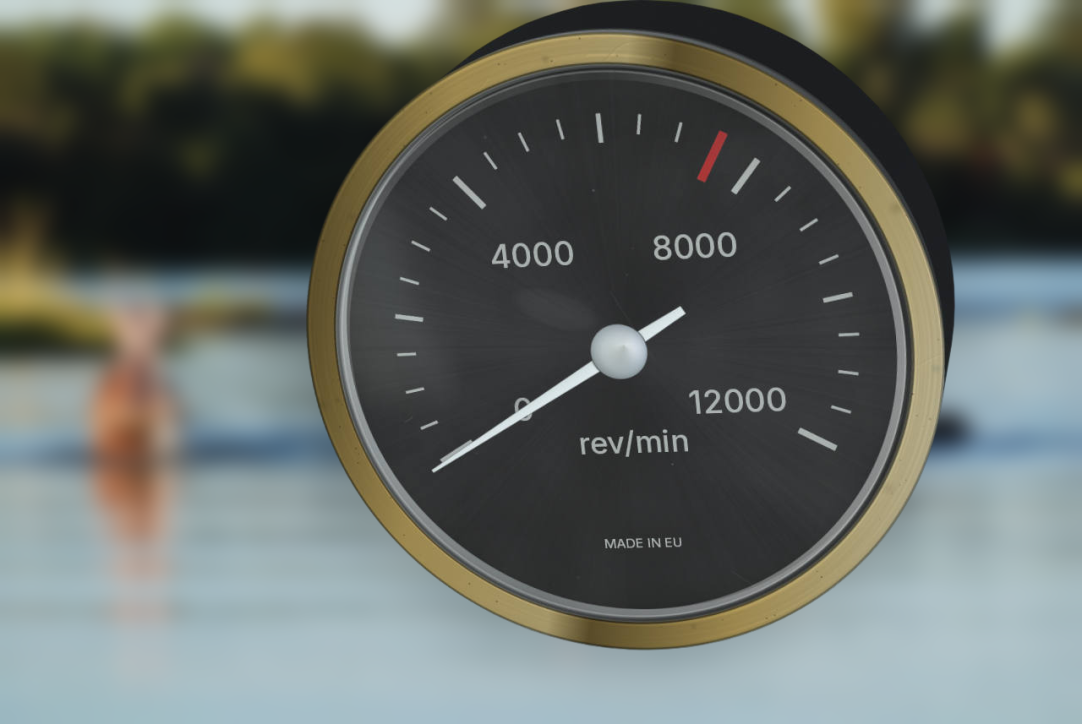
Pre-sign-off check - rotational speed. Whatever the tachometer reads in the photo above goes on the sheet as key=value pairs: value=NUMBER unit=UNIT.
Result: value=0 unit=rpm
